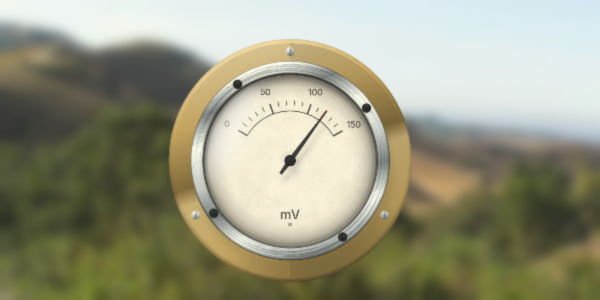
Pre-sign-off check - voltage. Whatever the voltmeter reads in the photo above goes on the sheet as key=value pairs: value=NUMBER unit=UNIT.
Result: value=120 unit=mV
